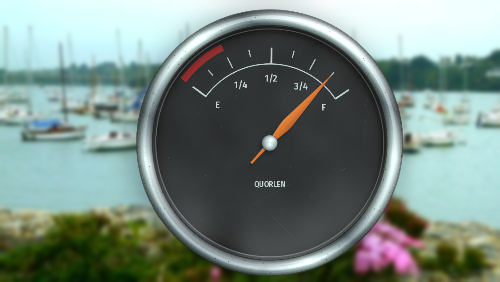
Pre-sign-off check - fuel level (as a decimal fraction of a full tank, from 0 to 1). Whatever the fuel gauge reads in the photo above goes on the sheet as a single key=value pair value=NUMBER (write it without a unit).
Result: value=0.875
